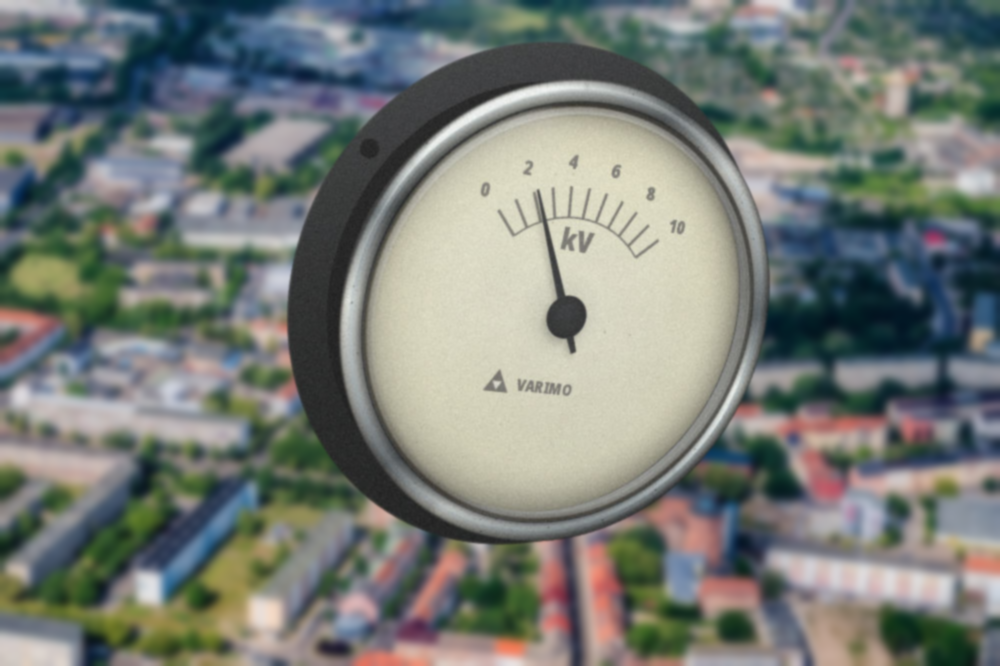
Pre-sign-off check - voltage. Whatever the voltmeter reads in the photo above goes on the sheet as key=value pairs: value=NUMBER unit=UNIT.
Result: value=2 unit=kV
